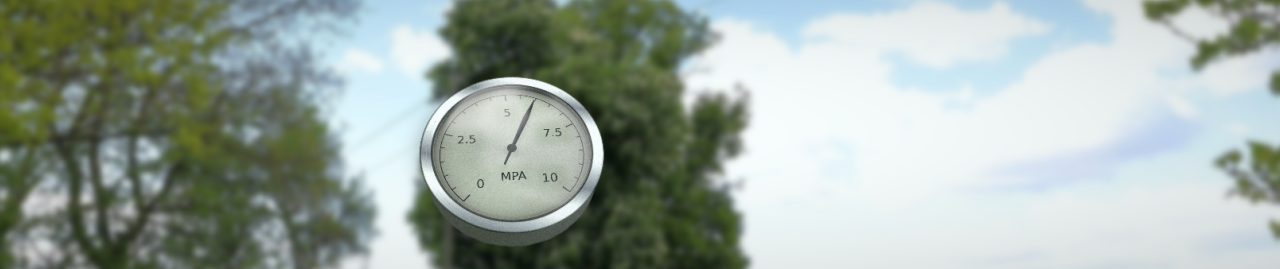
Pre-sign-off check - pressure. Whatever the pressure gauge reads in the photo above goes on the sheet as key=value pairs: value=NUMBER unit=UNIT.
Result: value=6 unit=MPa
